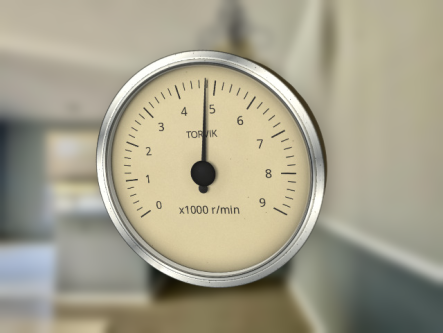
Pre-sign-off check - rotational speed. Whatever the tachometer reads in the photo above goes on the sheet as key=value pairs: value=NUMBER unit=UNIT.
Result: value=4800 unit=rpm
